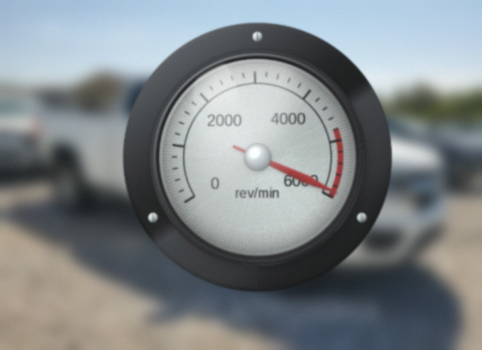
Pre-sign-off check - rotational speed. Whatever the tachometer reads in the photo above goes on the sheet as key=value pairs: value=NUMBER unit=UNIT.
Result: value=5900 unit=rpm
